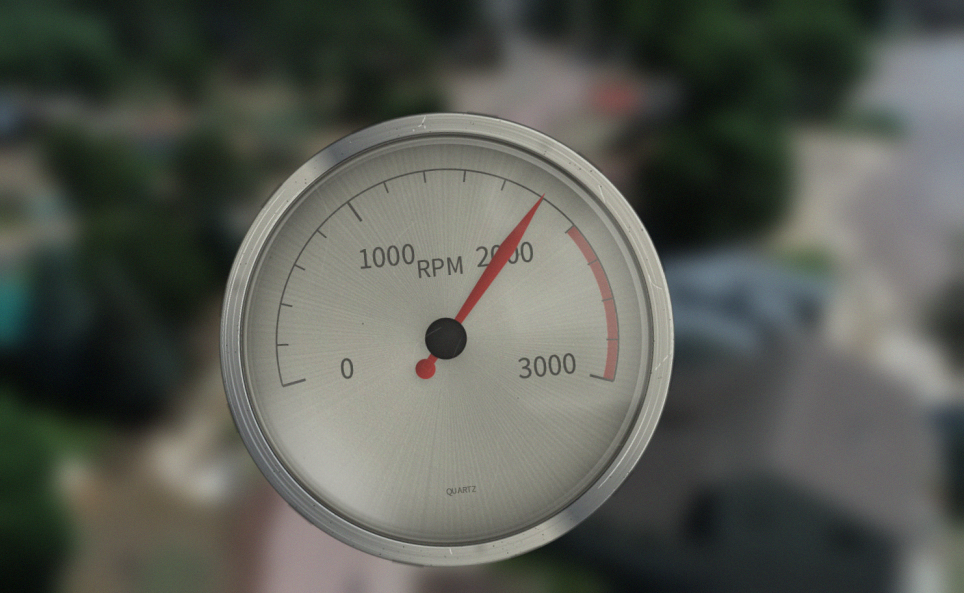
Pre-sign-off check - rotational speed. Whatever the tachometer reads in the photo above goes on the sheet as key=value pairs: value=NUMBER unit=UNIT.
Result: value=2000 unit=rpm
